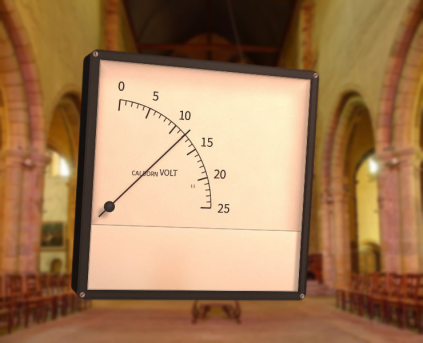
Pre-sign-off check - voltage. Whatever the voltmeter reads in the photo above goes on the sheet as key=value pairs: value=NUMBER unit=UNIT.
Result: value=12 unit=V
